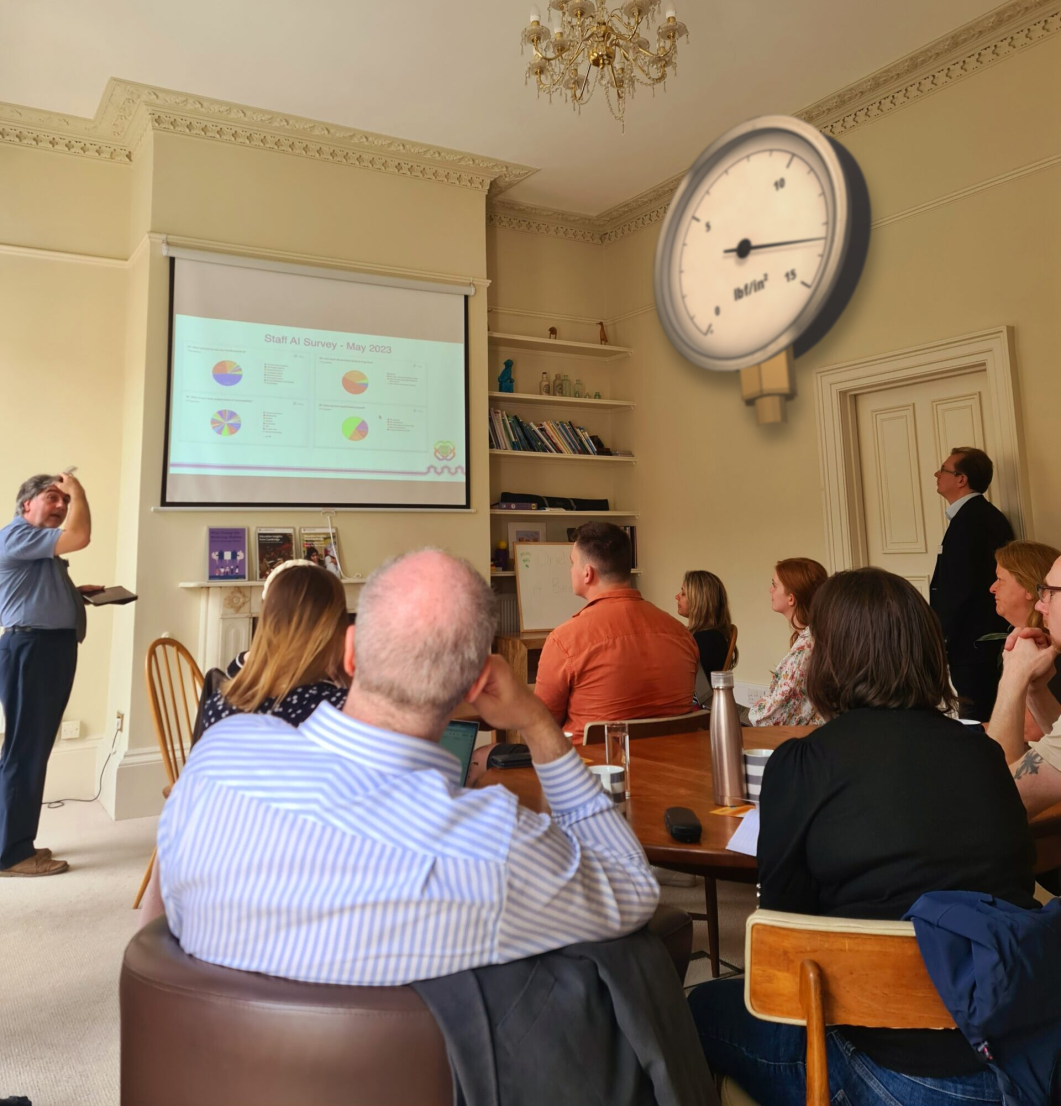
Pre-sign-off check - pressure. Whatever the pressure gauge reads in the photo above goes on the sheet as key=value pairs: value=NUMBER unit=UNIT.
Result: value=13.5 unit=psi
